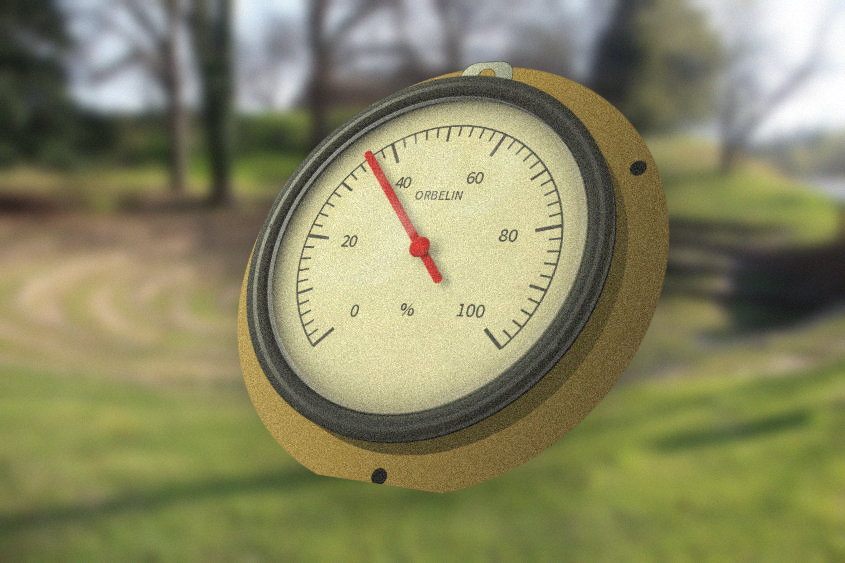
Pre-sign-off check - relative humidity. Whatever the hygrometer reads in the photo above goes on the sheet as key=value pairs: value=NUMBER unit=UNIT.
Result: value=36 unit=%
